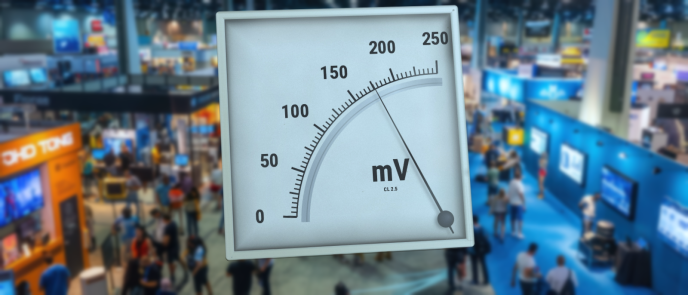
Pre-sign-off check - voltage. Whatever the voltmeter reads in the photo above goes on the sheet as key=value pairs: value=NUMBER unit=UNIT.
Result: value=175 unit=mV
